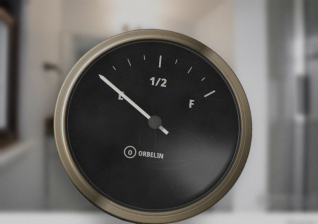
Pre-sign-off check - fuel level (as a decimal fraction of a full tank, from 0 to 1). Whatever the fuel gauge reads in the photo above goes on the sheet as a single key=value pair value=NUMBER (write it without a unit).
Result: value=0
